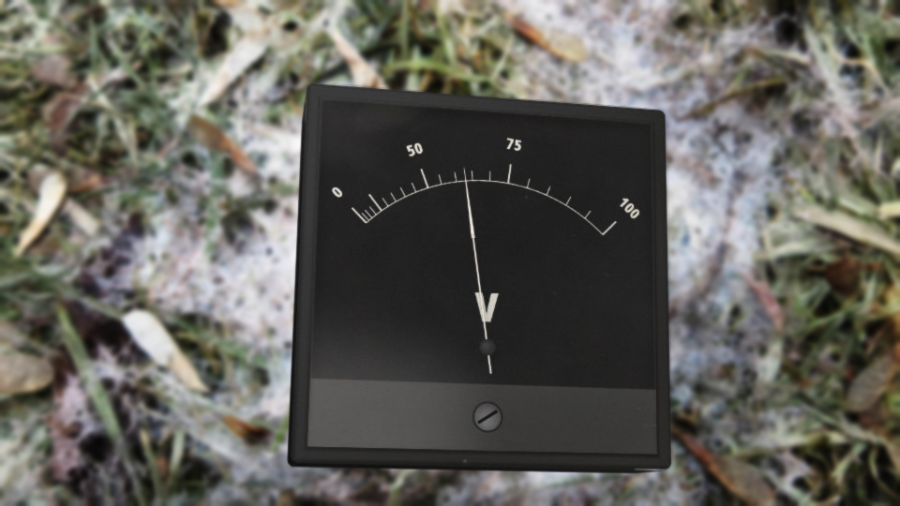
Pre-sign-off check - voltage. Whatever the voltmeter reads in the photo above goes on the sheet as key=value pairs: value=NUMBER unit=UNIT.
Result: value=62.5 unit=V
